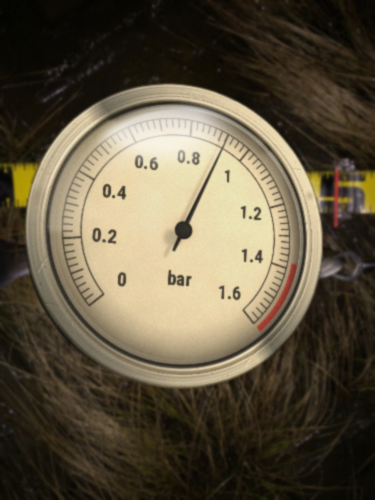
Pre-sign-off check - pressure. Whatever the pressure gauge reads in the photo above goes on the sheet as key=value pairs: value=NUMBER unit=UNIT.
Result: value=0.92 unit=bar
